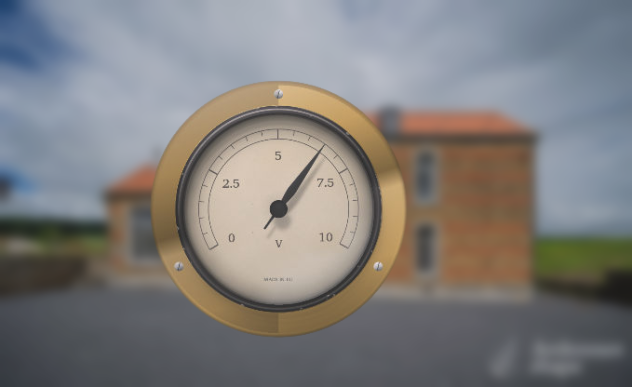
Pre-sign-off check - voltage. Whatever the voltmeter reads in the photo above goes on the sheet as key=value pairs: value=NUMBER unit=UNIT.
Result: value=6.5 unit=V
